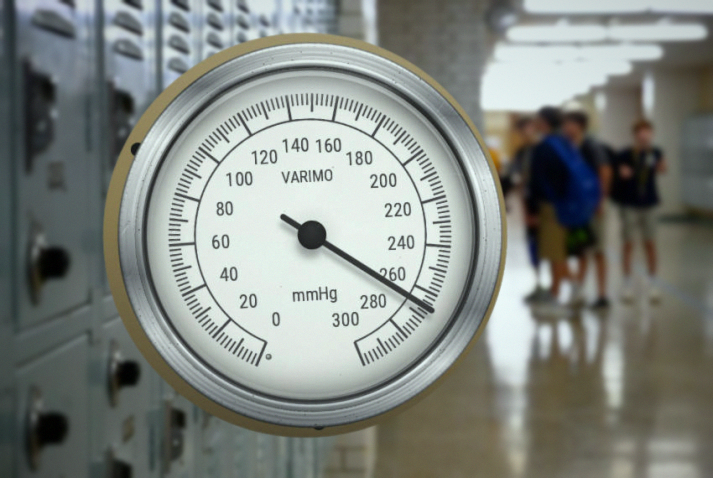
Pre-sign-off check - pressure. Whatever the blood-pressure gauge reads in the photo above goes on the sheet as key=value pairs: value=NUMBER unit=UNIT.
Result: value=266 unit=mmHg
